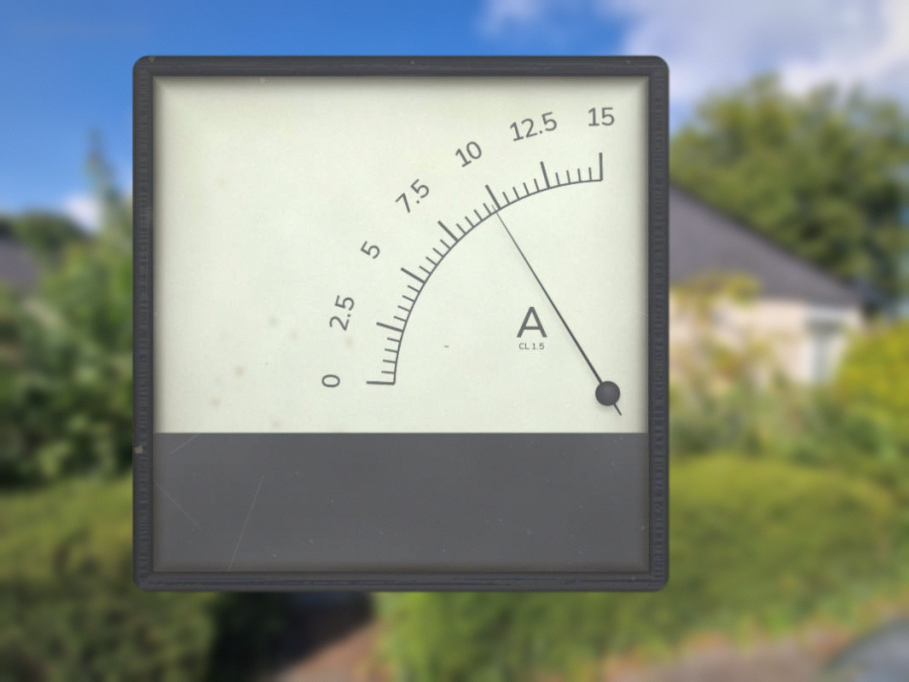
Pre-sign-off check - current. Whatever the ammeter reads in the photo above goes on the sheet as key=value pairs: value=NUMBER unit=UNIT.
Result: value=9.75 unit=A
